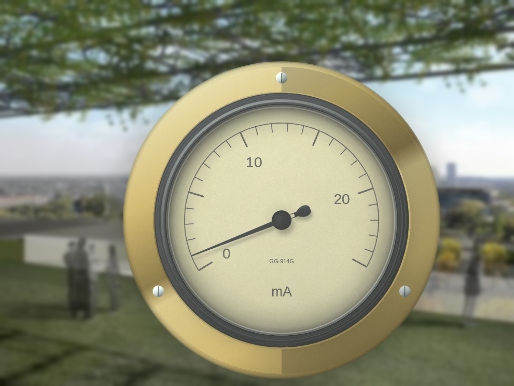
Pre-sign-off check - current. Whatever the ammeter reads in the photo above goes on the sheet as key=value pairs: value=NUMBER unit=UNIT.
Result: value=1 unit=mA
